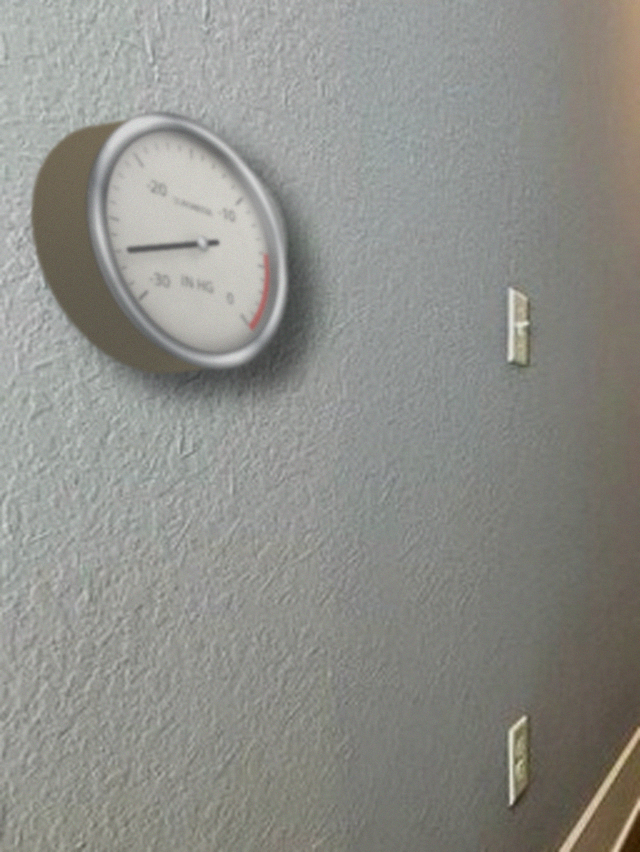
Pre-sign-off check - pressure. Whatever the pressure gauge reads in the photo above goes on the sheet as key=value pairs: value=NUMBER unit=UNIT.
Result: value=-27 unit=inHg
